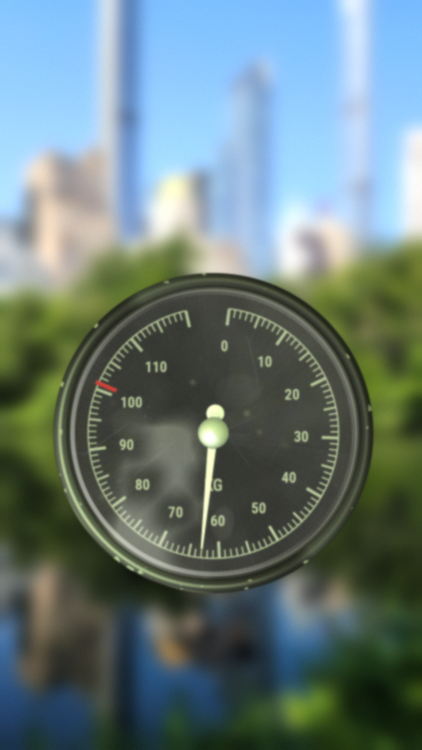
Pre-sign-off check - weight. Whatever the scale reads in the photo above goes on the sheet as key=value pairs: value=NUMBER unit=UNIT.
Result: value=63 unit=kg
